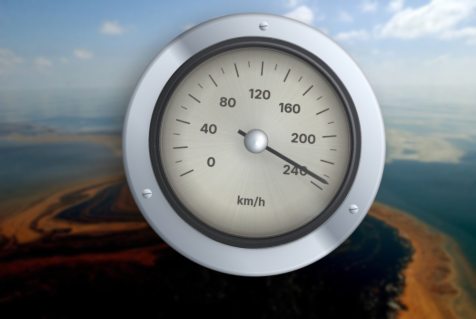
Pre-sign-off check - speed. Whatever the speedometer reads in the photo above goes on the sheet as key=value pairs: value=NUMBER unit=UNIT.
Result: value=235 unit=km/h
